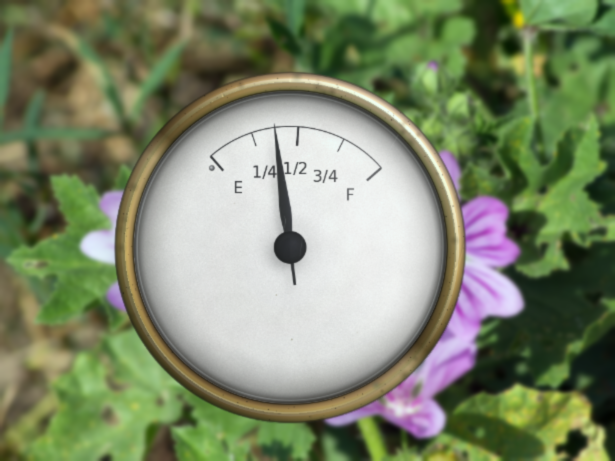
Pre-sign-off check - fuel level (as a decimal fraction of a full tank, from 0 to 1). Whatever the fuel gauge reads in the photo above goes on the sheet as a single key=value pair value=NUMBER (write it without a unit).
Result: value=0.375
